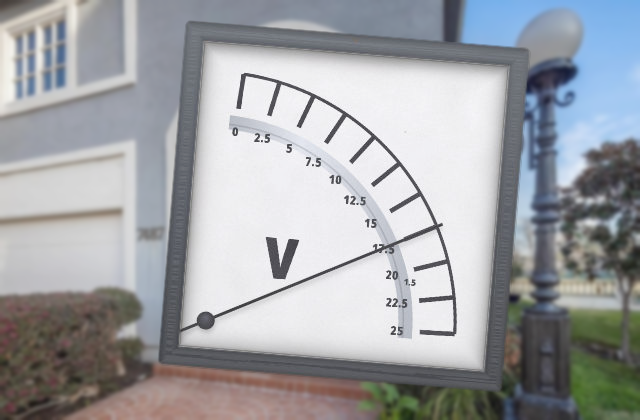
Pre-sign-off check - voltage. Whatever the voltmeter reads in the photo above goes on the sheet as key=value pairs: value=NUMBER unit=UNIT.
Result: value=17.5 unit=V
